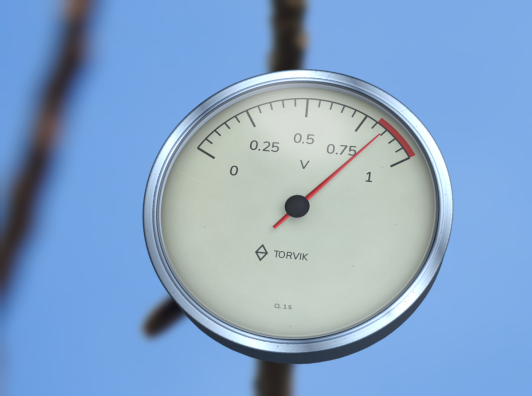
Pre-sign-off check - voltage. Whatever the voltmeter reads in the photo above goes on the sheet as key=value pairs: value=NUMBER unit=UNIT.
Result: value=0.85 unit=V
